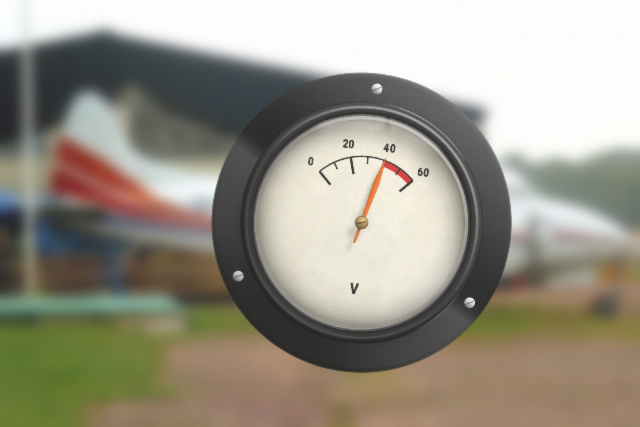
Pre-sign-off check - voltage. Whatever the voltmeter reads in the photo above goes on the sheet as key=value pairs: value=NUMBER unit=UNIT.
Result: value=40 unit=V
